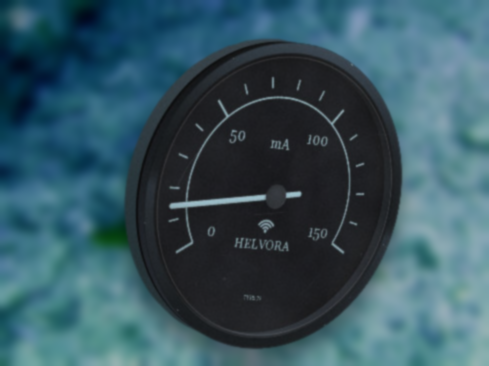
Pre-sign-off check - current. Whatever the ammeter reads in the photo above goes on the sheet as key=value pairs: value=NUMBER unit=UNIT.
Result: value=15 unit=mA
